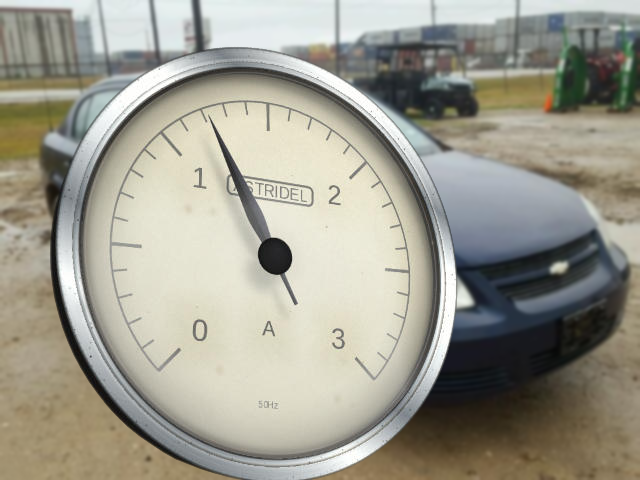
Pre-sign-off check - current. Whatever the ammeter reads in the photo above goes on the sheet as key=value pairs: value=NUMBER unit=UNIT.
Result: value=1.2 unit=A
